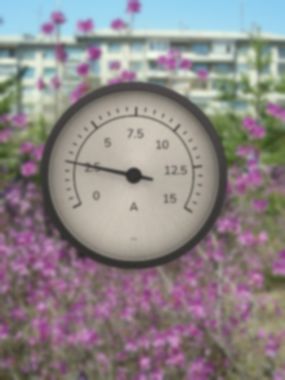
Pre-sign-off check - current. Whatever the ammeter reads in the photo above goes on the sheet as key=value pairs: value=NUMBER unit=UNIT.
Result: value=2.5 unit=A
